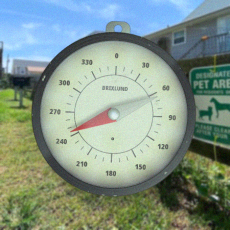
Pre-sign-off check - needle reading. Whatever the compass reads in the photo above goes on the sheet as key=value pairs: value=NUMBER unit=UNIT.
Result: value=245 unit=°
